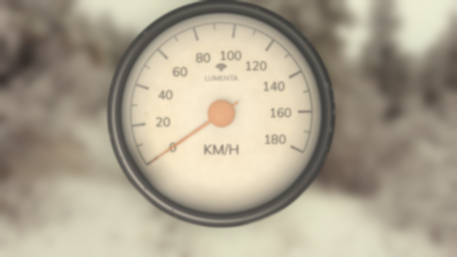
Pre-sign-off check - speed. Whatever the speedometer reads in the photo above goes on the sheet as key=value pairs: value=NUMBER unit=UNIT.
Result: value=0 unit=km/h
